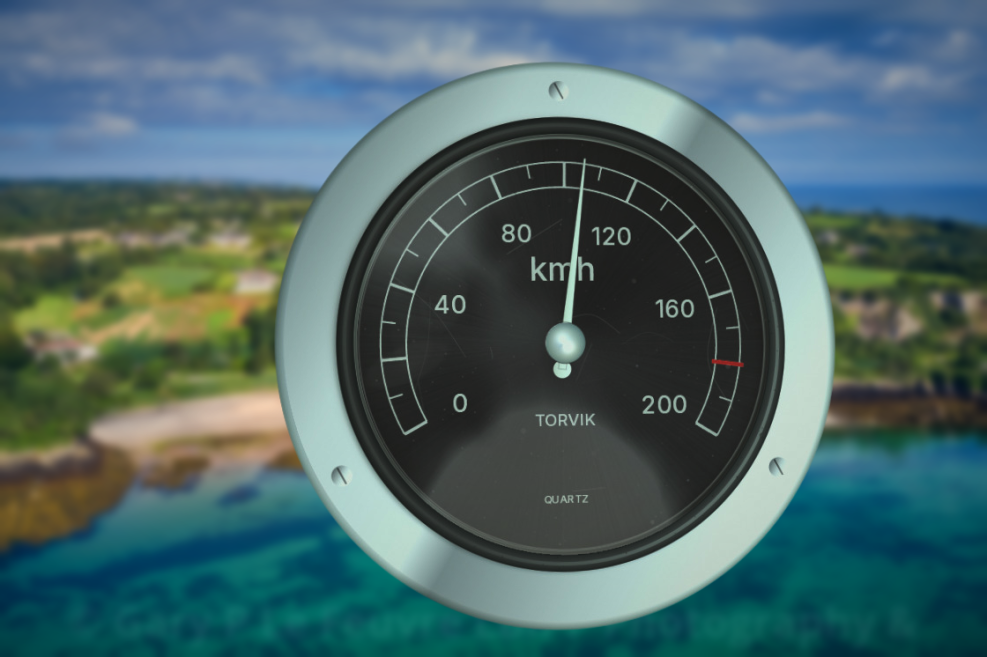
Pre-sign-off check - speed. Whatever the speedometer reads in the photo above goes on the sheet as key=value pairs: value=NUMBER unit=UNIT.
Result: value=105 unit=km/h
